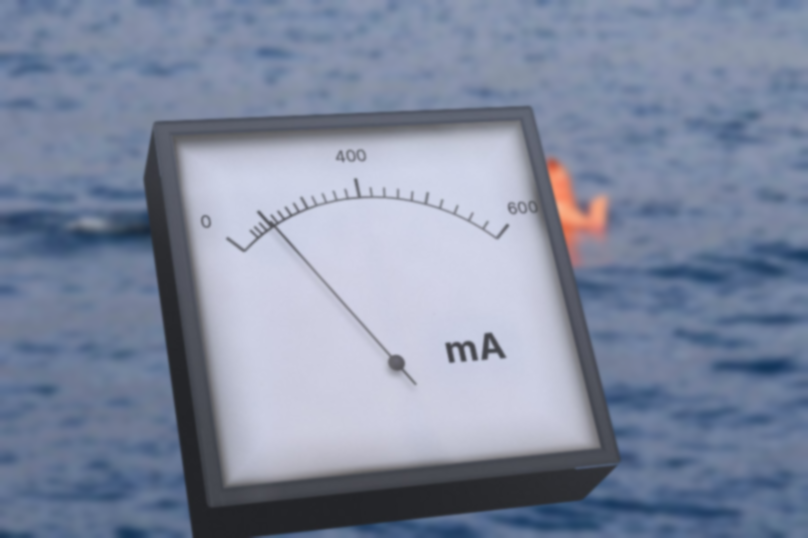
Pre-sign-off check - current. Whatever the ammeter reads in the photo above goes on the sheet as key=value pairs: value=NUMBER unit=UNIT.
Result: value=200 unit=mA
